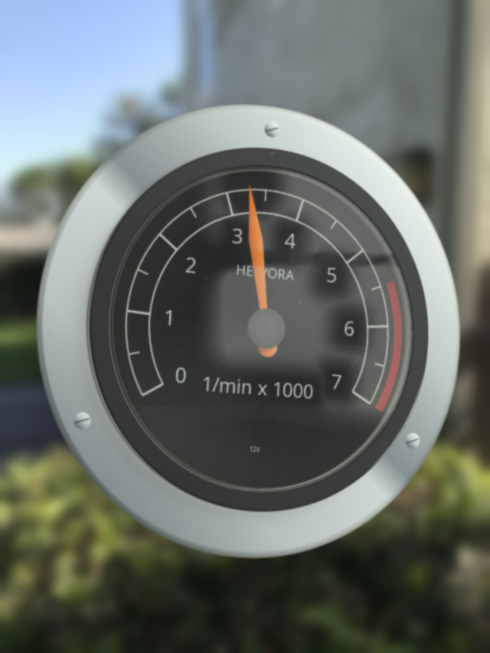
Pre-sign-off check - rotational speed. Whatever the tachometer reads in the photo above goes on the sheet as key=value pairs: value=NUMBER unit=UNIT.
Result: value=3250 unit=rpm
